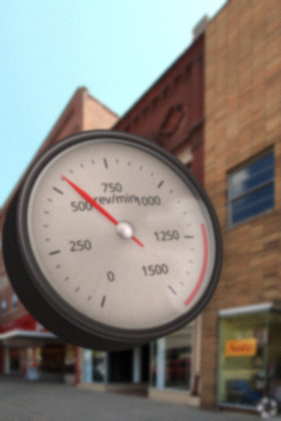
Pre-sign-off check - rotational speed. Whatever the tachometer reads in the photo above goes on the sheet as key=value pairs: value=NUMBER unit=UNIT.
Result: value=550 unit=rpm
